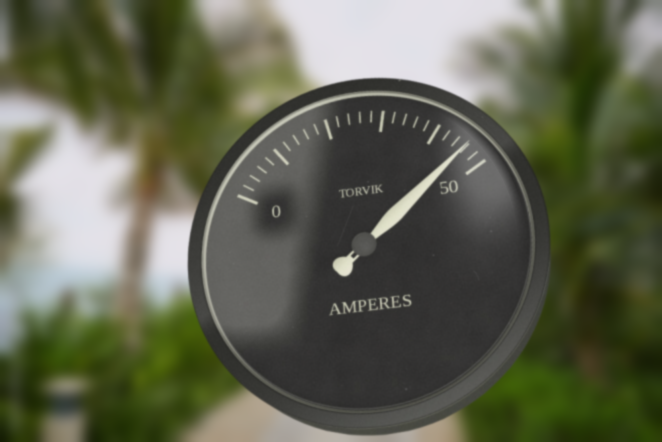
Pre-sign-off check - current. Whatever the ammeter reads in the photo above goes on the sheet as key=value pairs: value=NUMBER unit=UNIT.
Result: value=46 unit=A
